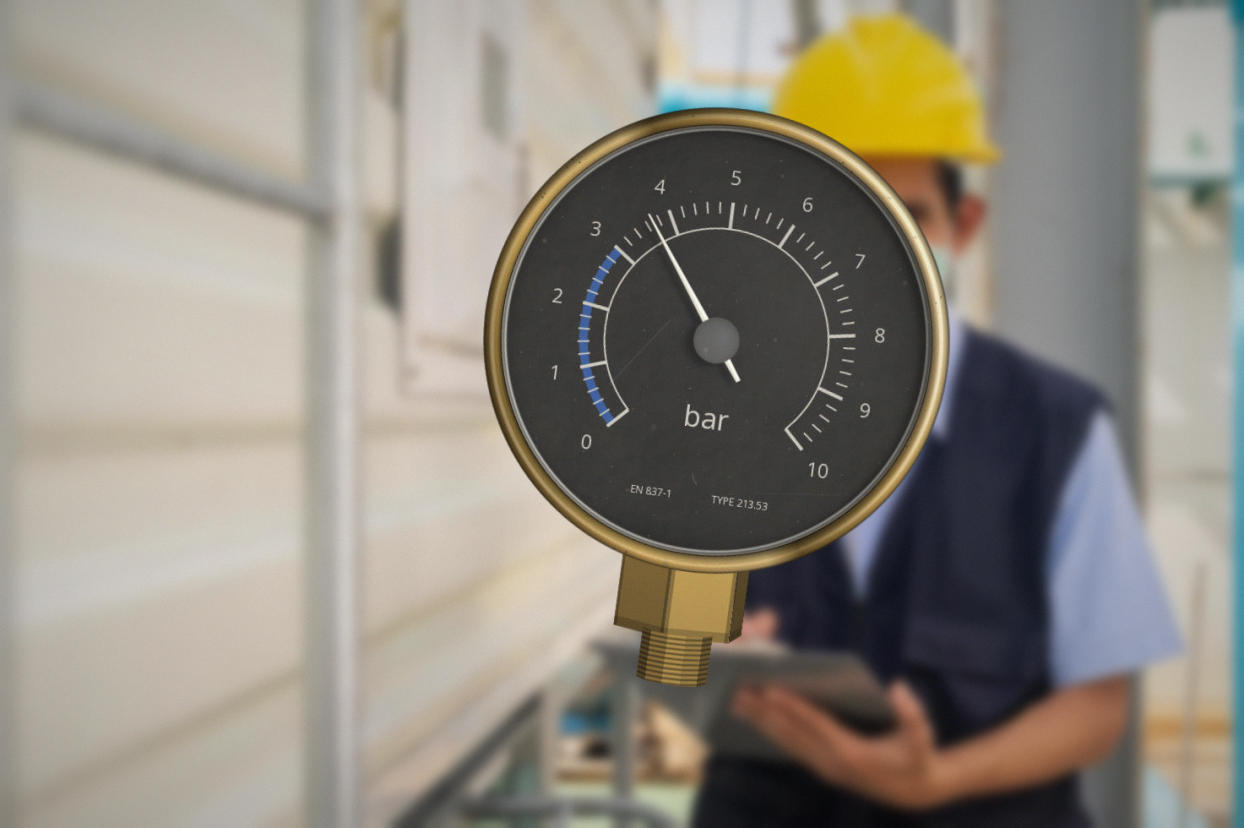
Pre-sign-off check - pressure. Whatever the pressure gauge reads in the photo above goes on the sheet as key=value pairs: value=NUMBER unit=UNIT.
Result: value=3.7 unit=bar
